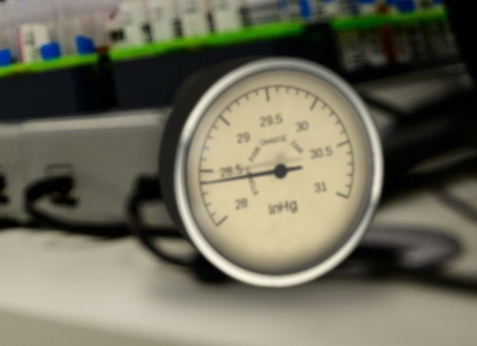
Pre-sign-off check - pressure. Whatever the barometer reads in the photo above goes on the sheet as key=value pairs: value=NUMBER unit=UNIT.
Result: value=28.4 unit=inHg
